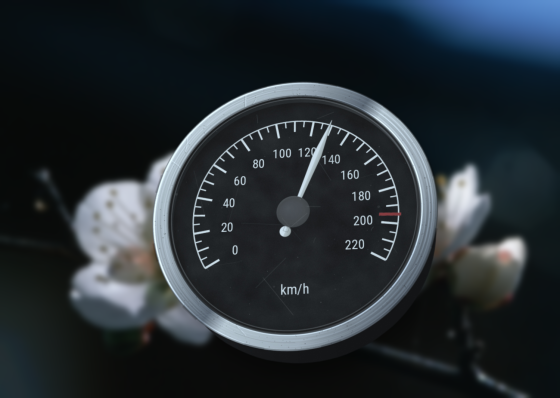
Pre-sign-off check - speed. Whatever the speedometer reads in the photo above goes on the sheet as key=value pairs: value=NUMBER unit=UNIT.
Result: value=130 unit=km/h
